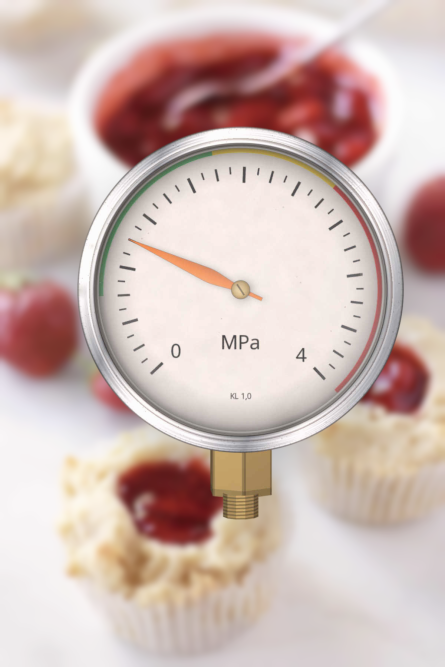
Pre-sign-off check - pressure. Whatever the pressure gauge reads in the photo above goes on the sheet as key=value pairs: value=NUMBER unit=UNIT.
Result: value=1 unit=MPa
